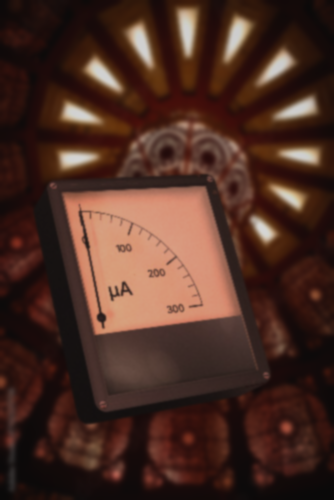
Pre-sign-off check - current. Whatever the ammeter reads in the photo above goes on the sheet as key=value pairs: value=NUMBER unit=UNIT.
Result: value=0 unit=µA
